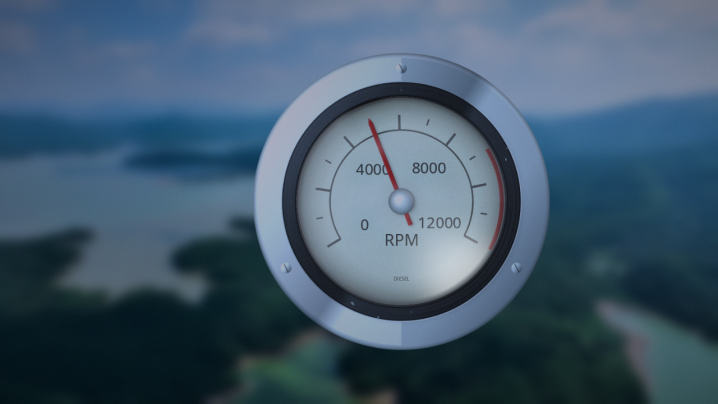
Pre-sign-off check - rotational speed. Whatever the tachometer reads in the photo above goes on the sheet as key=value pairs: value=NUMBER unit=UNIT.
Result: value=5000 unit=rpm
